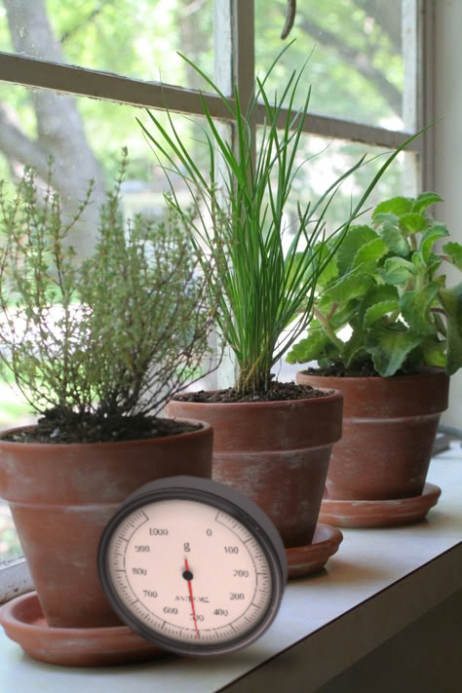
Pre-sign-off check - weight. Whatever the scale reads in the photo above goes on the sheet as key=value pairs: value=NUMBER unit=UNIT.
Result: value=500 unit=g
